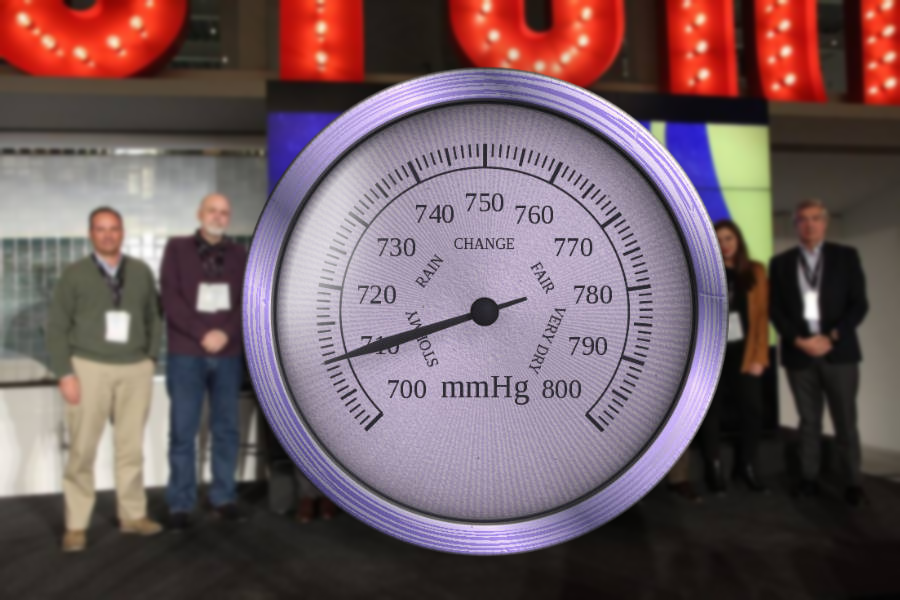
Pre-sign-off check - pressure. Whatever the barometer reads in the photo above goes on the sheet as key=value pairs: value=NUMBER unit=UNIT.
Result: value=710 unit=mmHg
